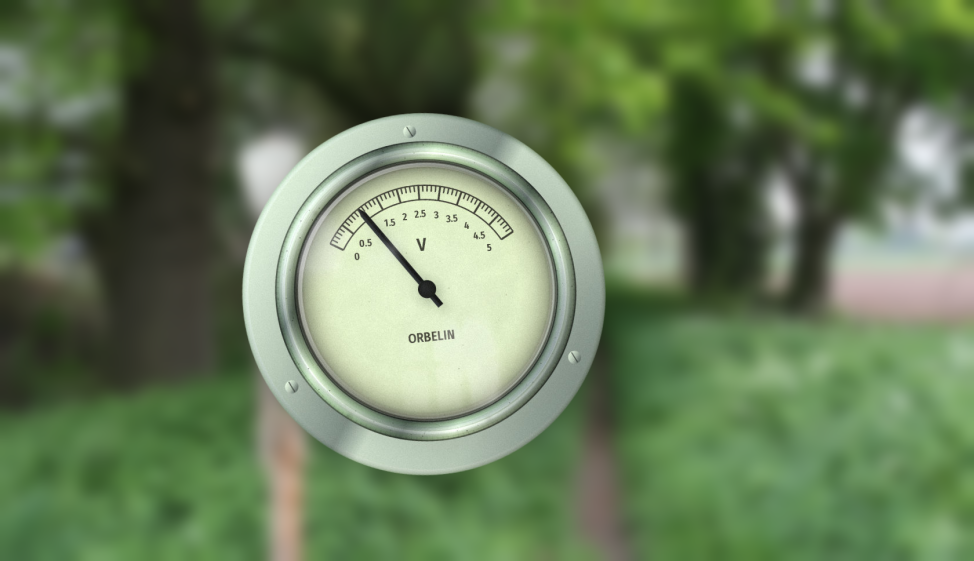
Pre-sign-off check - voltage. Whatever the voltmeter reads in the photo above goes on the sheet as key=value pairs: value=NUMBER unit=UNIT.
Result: value=1 unit=V
